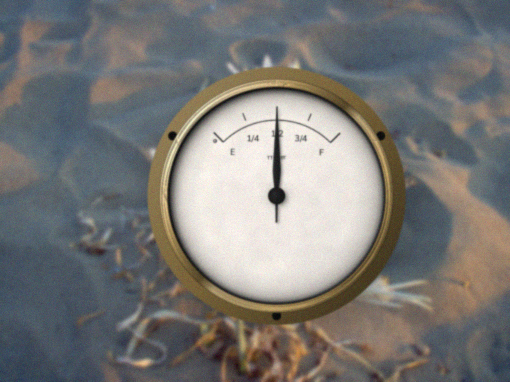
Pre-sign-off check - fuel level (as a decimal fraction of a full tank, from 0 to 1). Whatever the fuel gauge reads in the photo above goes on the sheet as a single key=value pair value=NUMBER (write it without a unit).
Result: value=0.5
